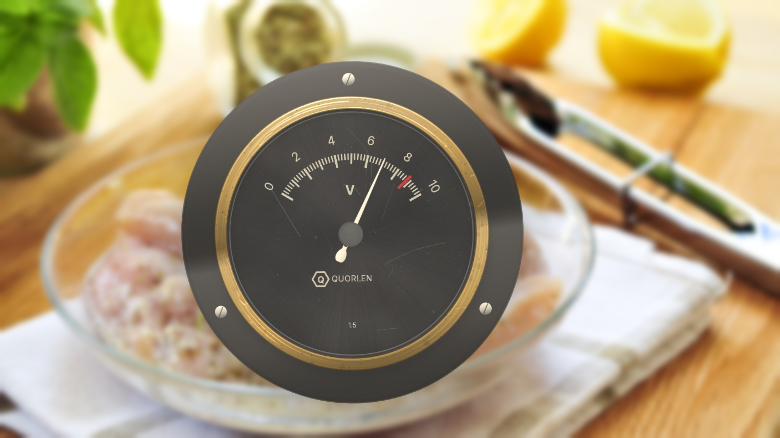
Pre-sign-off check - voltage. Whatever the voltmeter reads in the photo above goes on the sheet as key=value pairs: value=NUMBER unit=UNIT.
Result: value=7 unit=V
